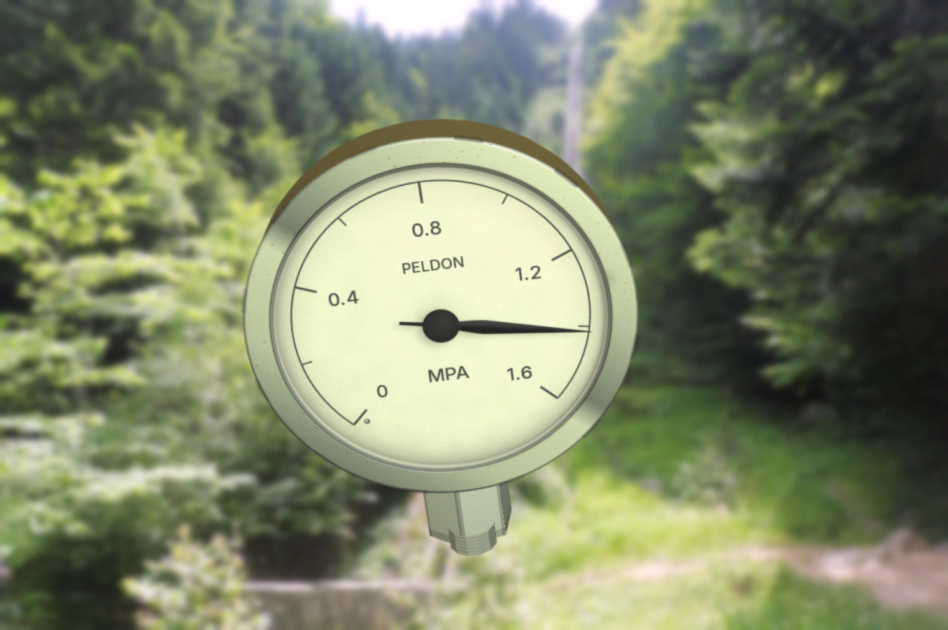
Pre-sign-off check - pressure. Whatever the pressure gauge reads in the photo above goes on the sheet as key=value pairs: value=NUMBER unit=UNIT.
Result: value=1.4 unit=MPa
